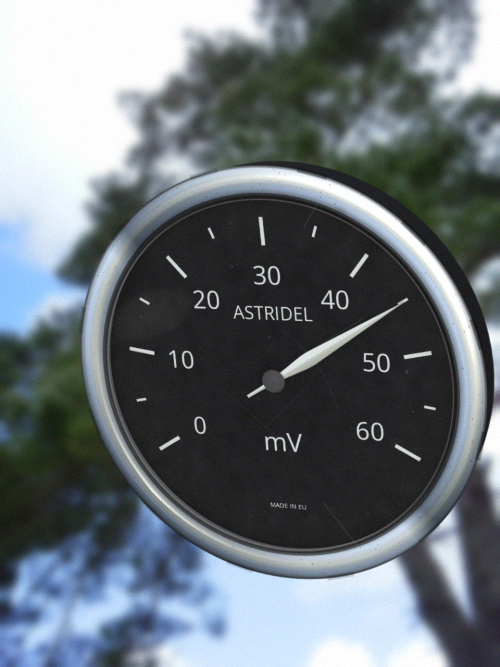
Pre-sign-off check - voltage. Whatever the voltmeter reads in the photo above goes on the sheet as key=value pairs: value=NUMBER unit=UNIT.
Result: value=45 unit=mV
